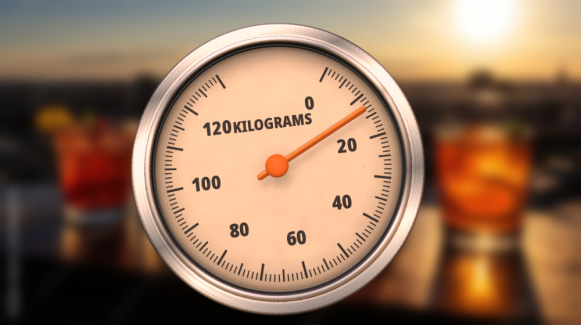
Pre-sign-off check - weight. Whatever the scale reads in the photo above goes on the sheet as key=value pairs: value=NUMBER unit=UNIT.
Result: value=13 unit=kg
